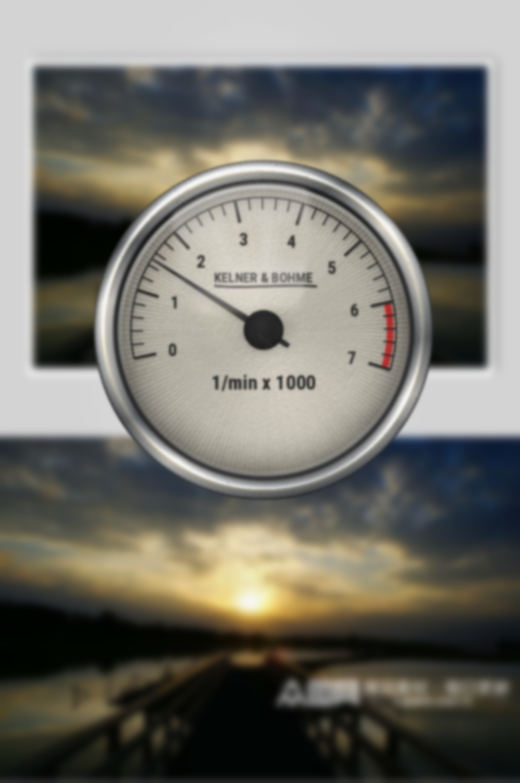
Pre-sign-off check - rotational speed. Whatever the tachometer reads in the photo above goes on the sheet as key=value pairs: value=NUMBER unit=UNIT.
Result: value=1500 unit=rpm
